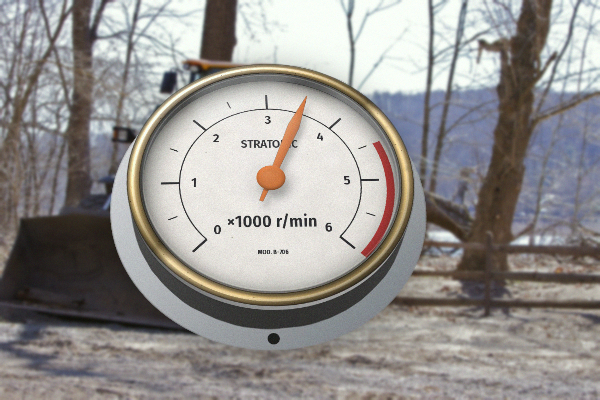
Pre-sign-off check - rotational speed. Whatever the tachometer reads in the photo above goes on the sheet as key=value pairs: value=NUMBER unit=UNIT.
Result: value=3500 unit=rpm
